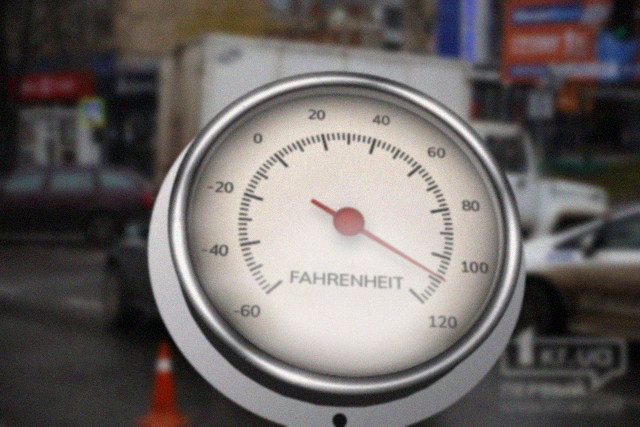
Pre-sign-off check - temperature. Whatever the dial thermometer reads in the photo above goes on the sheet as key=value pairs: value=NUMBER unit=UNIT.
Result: value=110 unit=°F
